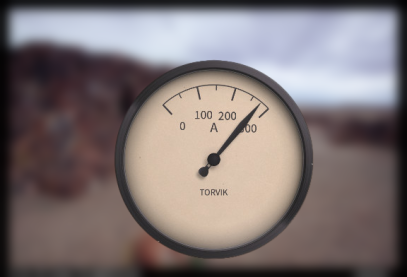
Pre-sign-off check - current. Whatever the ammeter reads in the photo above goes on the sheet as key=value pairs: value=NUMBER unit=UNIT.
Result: value=275 unit=A
